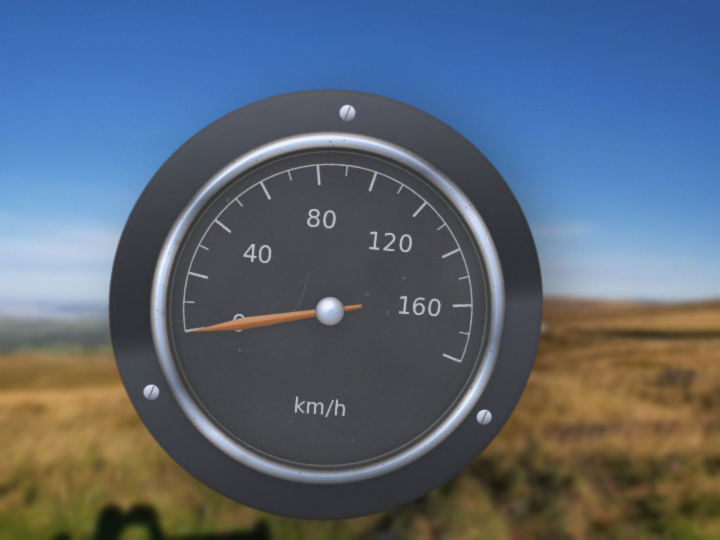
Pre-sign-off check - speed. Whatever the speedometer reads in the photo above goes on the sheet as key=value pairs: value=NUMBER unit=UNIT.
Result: value=0 unit=km/h
